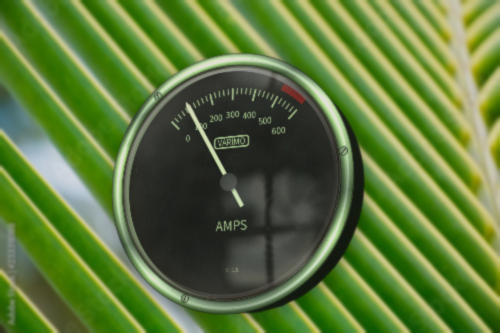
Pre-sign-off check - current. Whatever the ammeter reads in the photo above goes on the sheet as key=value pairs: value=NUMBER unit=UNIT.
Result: value=100 unit=A
